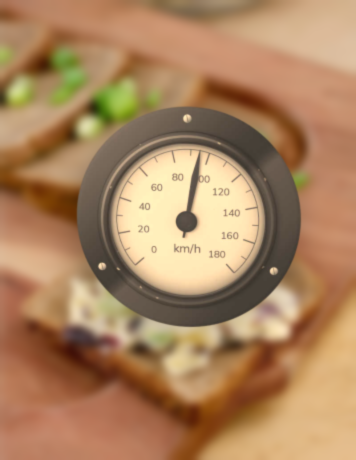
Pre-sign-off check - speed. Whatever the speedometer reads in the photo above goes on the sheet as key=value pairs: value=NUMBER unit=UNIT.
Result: value=95 unit=km/h
